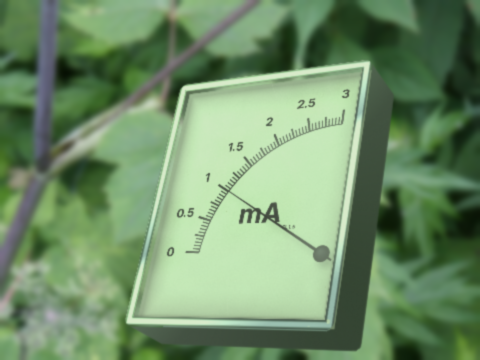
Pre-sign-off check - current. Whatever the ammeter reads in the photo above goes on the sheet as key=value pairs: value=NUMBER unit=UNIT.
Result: value=1 unit=mA
